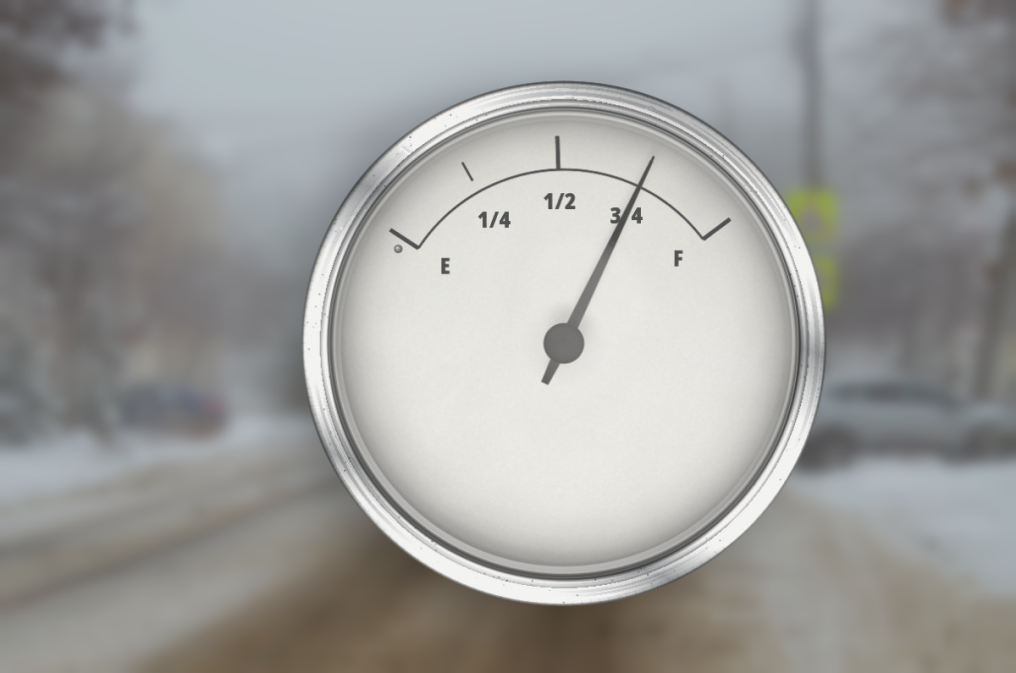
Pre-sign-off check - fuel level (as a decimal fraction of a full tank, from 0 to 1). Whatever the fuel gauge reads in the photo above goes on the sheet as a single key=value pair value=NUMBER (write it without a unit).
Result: value=0.75
